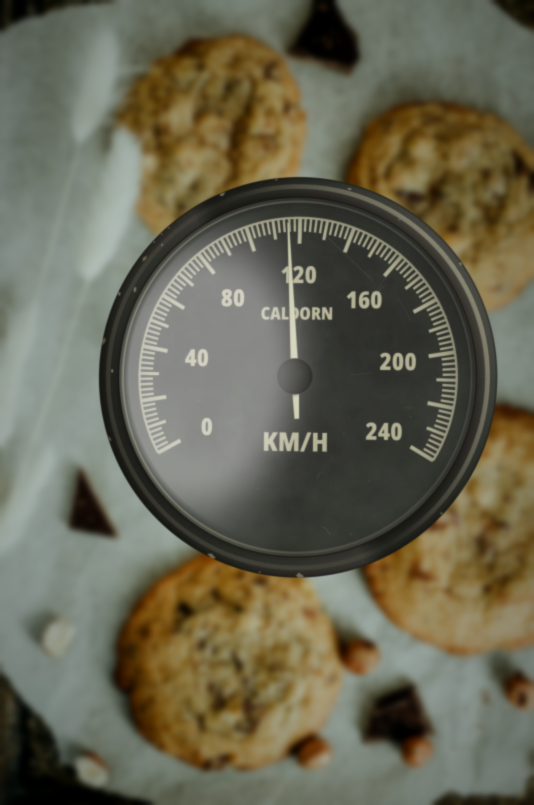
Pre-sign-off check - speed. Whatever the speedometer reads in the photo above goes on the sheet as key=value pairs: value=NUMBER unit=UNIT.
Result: value=116 unit=km/h
